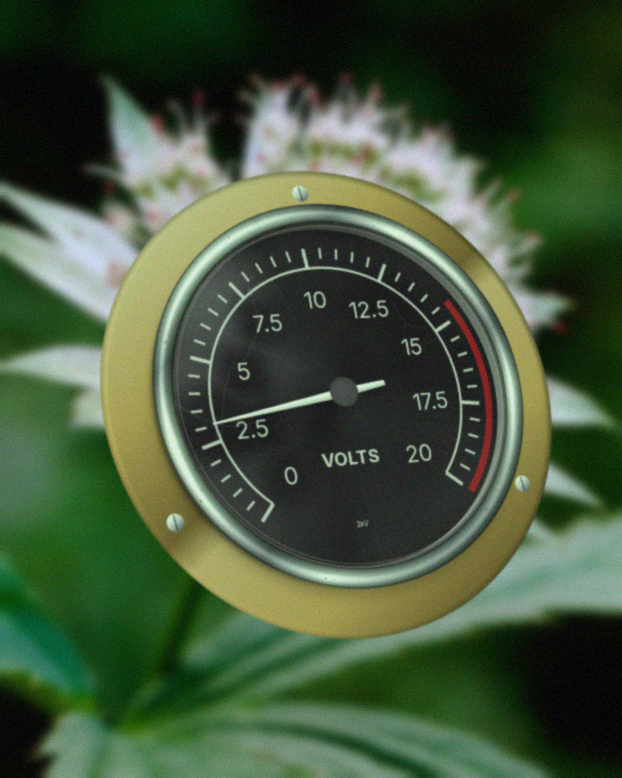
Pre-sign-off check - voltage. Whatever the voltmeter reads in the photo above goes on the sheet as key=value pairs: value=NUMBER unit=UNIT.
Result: value=3 unit=V
